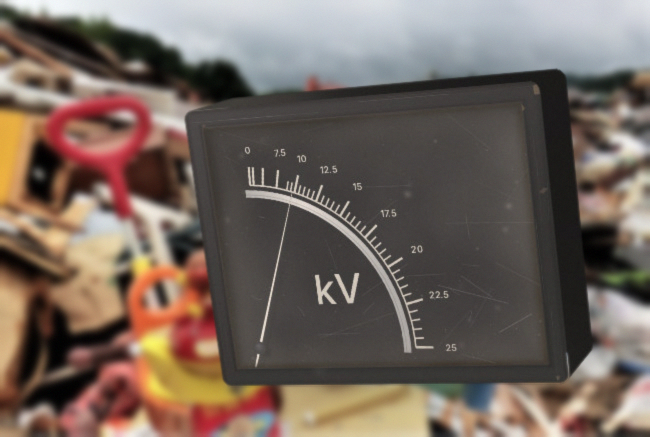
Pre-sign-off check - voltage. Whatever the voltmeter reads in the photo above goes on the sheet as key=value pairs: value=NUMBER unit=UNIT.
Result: value=10 unit=kV
